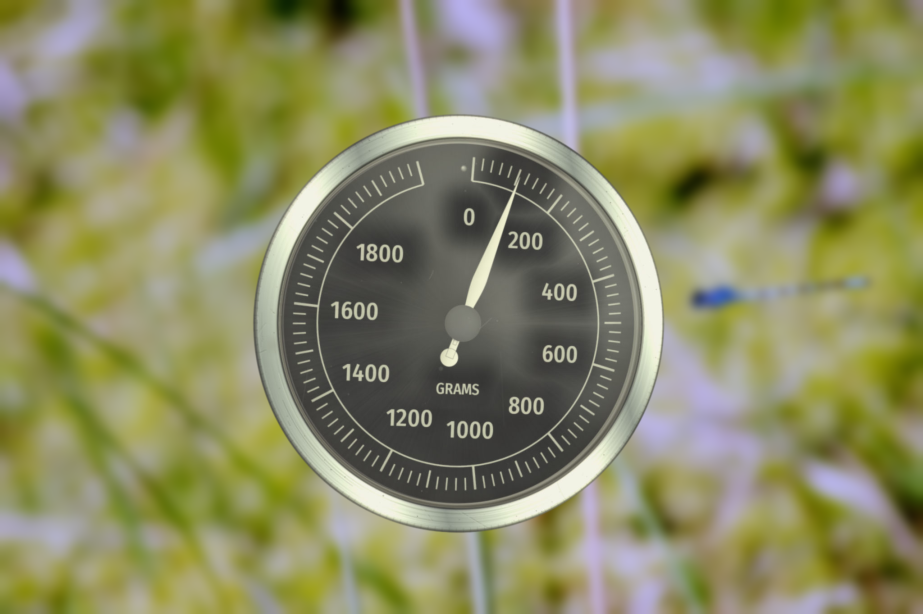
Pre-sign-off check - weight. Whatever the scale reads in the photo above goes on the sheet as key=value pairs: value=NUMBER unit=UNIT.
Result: value=100 unit=g
